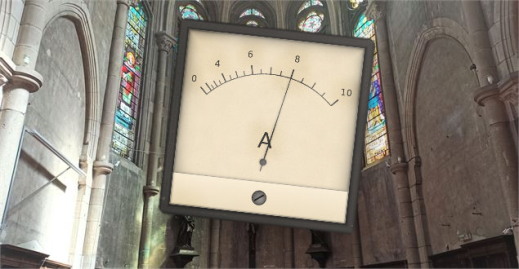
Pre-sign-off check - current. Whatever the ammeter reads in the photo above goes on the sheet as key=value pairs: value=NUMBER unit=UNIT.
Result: value=8 unit=A
